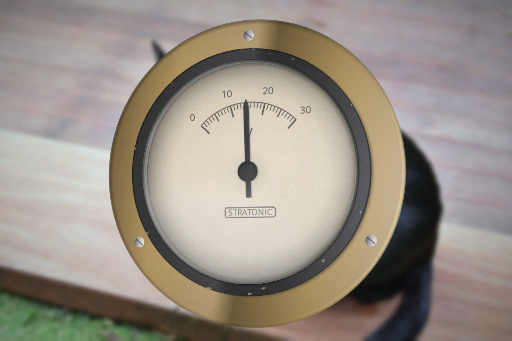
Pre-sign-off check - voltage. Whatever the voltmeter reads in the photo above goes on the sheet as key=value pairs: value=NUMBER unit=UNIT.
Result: value=15 unit=V
